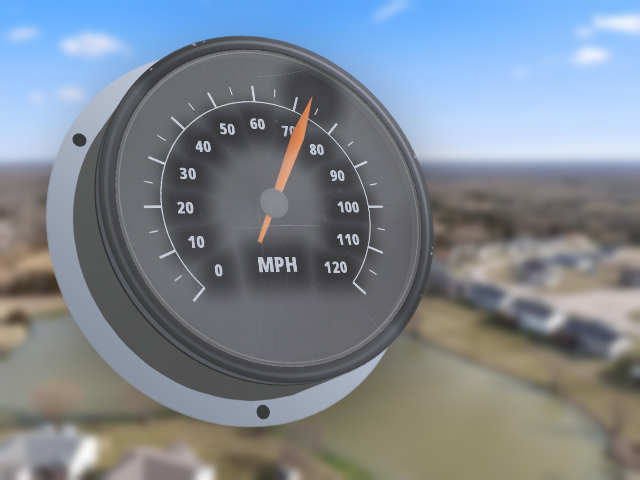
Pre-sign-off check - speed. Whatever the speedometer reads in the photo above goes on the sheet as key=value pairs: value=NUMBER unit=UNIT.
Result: value=72.5 unit=mph
